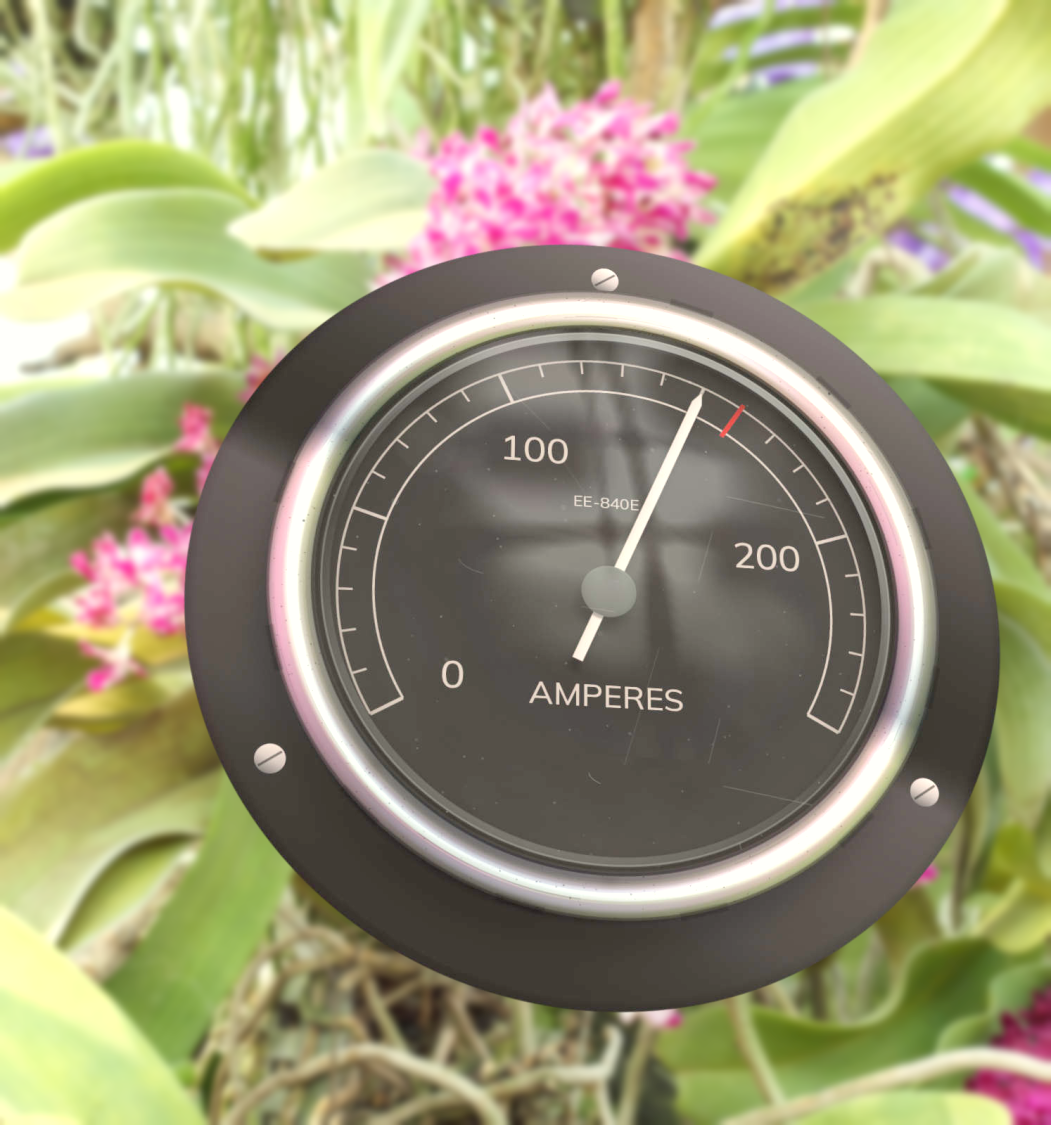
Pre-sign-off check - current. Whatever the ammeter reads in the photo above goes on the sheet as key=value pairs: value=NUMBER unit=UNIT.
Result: value=150 unit=A
